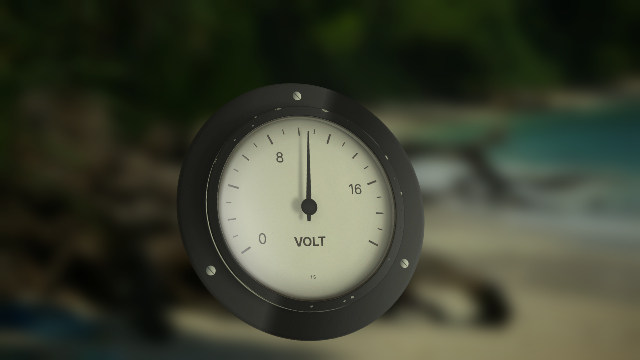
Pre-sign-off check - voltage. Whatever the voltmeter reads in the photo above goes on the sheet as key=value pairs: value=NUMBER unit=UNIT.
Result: value=10.5 unit=V
